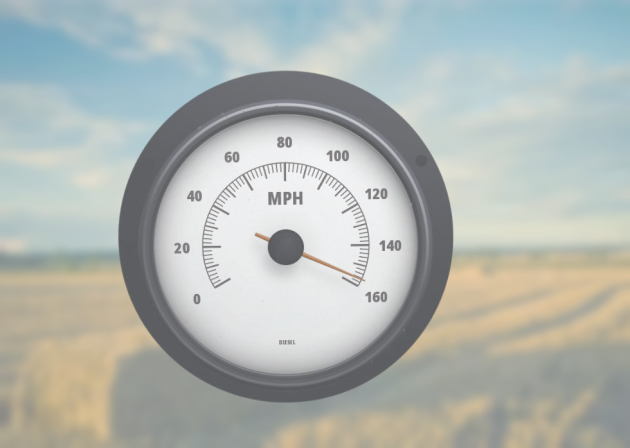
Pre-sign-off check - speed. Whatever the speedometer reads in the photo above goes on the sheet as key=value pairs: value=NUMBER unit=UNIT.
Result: value=156 unit=mph
